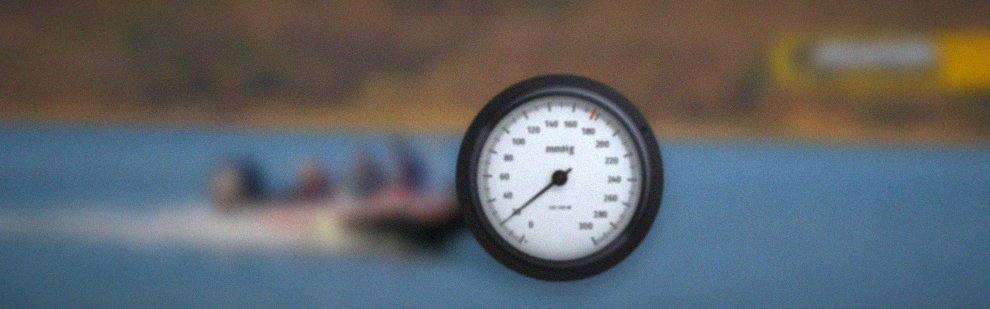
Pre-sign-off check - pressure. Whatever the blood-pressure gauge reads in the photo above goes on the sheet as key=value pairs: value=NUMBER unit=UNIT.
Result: value=20 unit=mmHg
